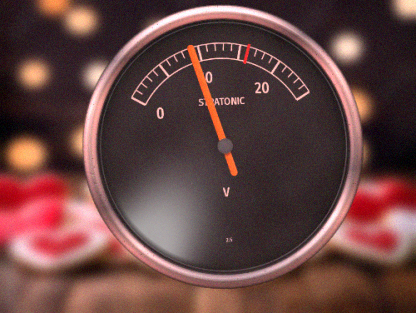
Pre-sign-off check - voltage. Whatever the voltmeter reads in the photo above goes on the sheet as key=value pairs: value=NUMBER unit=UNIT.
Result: value=9 unit=V
